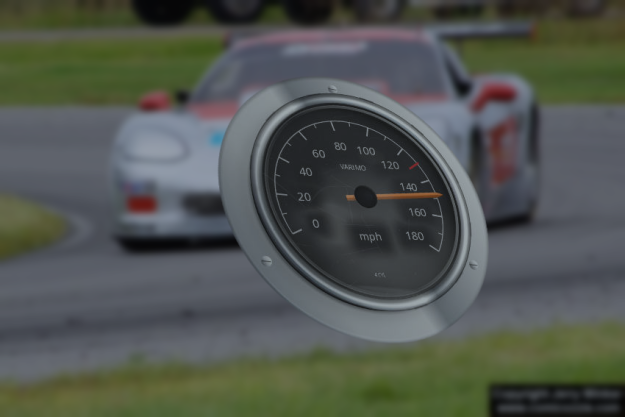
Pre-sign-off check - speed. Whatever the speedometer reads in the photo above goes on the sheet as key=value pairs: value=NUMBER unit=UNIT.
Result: value=150 unit=mph
